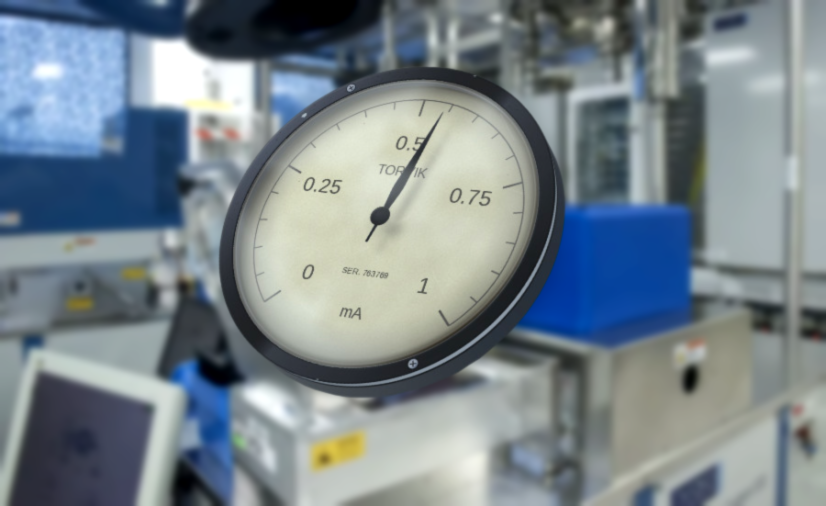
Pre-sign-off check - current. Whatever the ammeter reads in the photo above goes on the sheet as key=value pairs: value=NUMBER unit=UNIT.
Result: value=0.55 unit=mA
